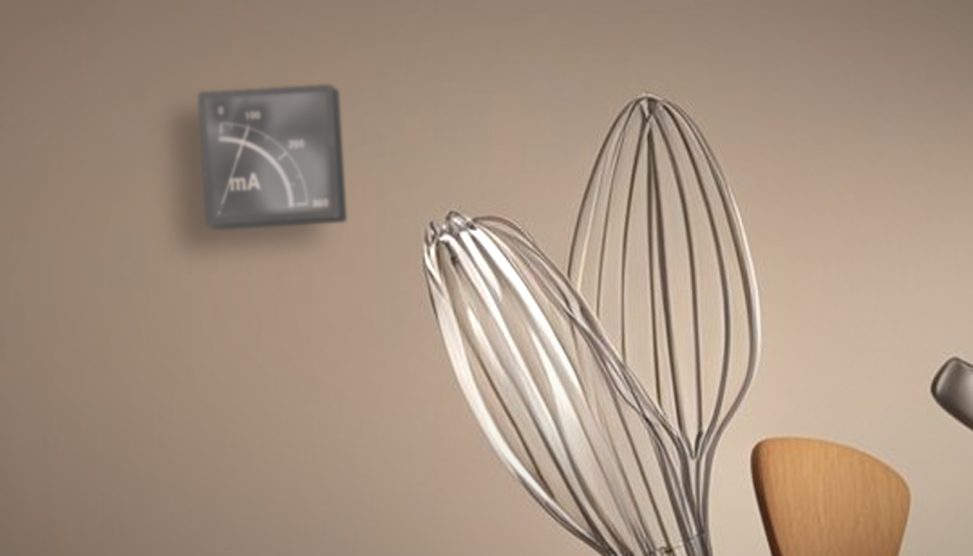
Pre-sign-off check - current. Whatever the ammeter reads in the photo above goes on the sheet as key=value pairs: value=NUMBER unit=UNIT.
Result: value=100 unit=mA
